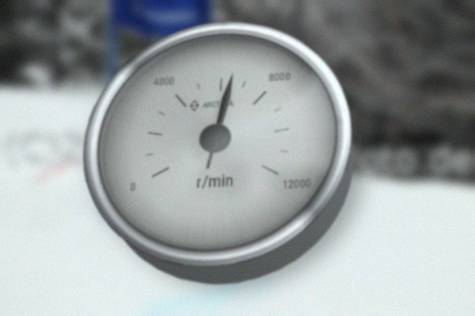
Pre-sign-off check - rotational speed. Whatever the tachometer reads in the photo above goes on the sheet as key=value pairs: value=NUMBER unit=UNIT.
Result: value=6500 unit=rpm
